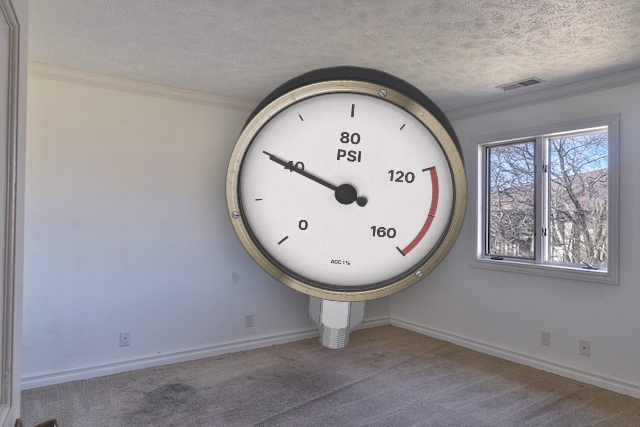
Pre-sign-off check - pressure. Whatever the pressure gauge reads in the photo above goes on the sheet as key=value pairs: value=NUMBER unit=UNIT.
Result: value=40 unit=psi
